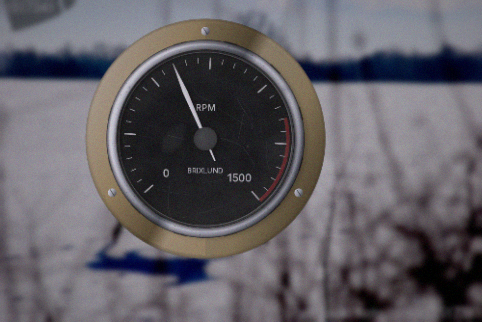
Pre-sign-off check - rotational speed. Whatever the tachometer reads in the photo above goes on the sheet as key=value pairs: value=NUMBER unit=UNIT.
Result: value=600 unit=rpm
